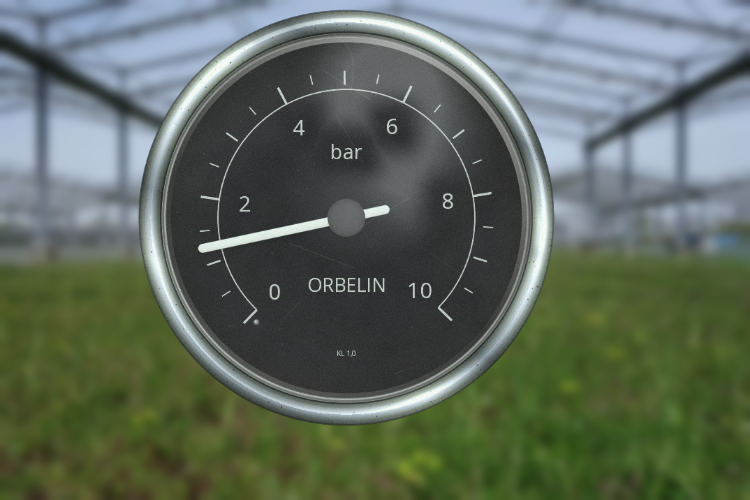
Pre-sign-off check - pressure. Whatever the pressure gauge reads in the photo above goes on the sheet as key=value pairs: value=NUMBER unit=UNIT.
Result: value=1.25 unit=bar
